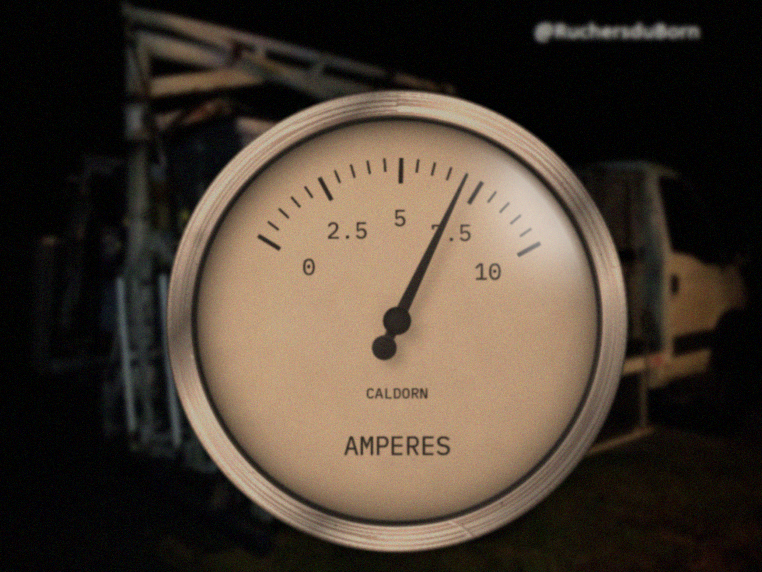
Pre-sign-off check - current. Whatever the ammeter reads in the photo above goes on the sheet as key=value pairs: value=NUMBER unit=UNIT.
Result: value=7 unit=A
